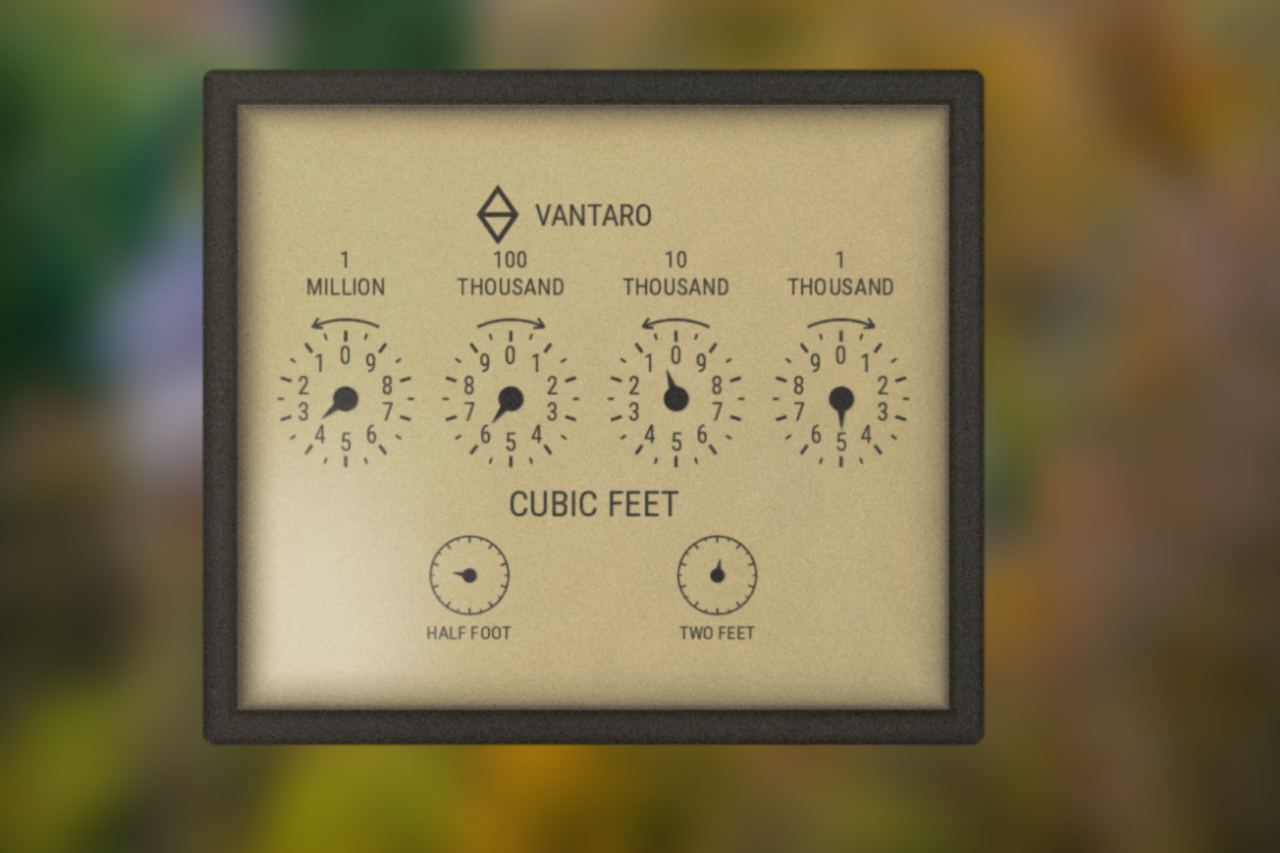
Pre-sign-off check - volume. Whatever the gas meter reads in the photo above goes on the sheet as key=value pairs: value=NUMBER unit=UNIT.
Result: value=360500 unit=ft³
